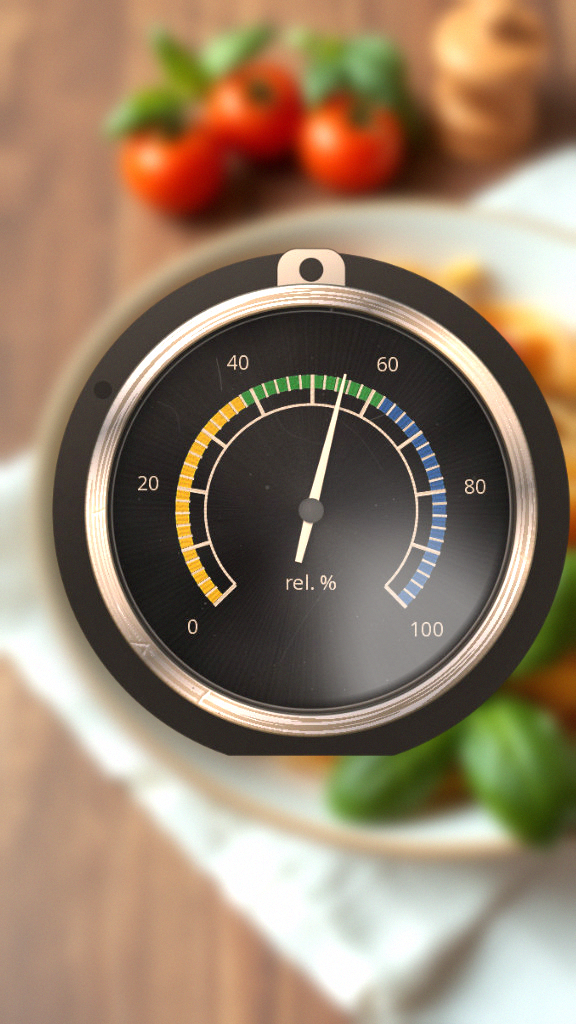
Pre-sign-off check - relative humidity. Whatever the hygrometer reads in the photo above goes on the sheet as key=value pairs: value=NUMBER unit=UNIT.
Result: value=55 unit=%
